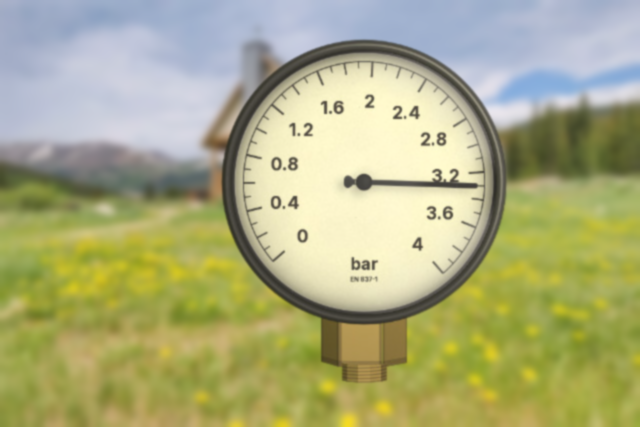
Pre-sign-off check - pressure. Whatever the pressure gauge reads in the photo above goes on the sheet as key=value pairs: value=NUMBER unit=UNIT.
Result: value=3.3 unit=bar
